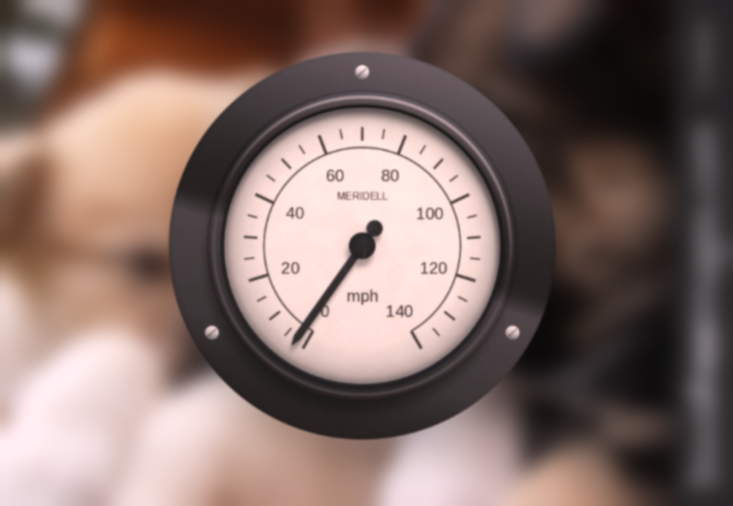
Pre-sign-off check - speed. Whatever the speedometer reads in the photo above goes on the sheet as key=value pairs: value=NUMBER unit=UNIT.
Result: value=2.5 unit=mph
